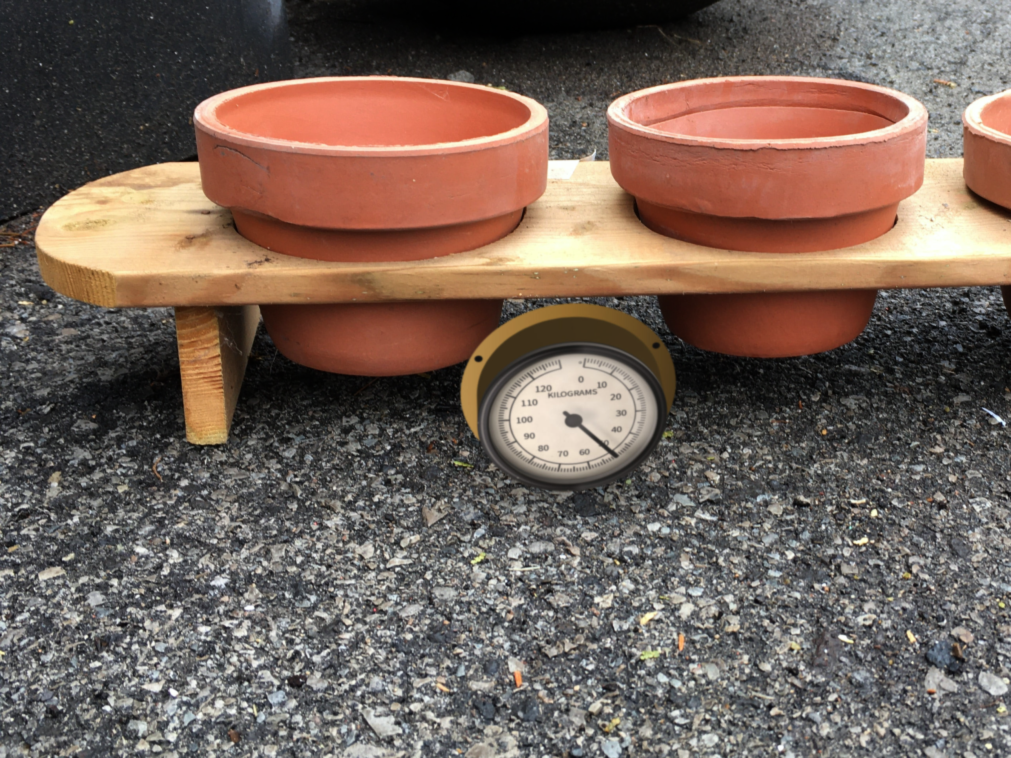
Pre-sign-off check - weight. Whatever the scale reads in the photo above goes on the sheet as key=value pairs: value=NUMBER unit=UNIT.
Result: value=50 unit=kg
